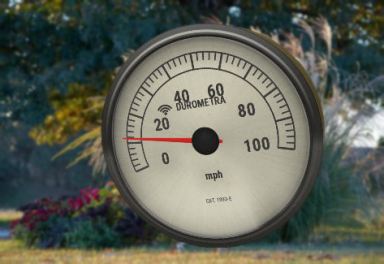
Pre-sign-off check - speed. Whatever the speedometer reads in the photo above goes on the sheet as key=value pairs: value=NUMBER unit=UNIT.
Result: value=12 unit=mph
